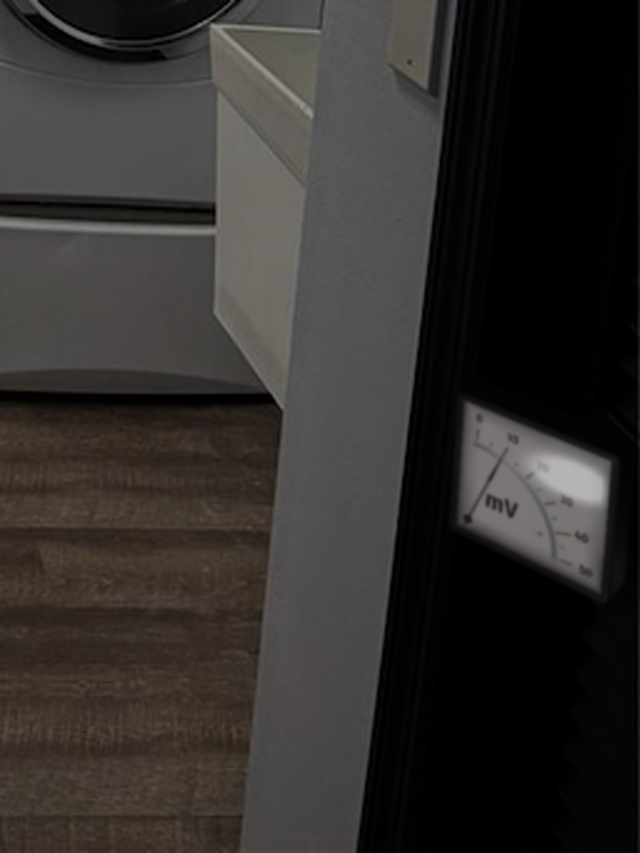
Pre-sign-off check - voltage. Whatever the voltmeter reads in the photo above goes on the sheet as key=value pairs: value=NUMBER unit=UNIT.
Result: value=10 unit=mV
